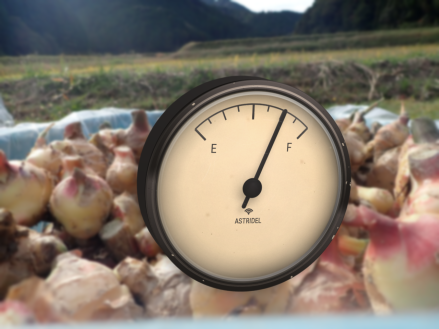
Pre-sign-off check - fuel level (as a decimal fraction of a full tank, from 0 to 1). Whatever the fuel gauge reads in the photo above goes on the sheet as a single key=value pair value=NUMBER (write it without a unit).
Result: value=0.75
